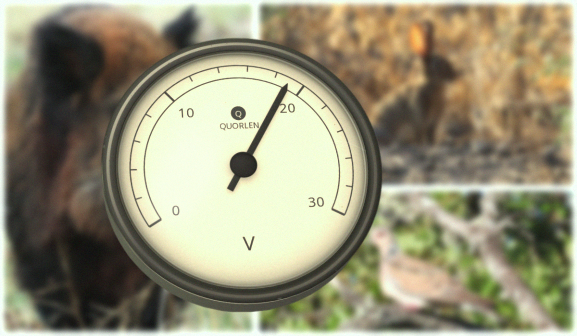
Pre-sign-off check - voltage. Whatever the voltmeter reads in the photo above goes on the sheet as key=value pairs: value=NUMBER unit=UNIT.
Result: value=19 unit=V
